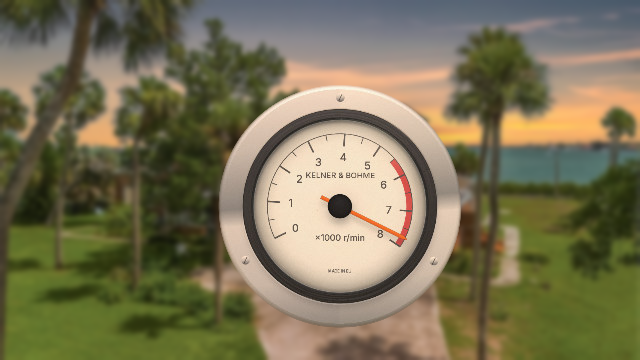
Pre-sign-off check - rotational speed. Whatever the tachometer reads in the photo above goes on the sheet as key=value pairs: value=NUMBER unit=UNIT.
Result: value=7750 unit=rpm
